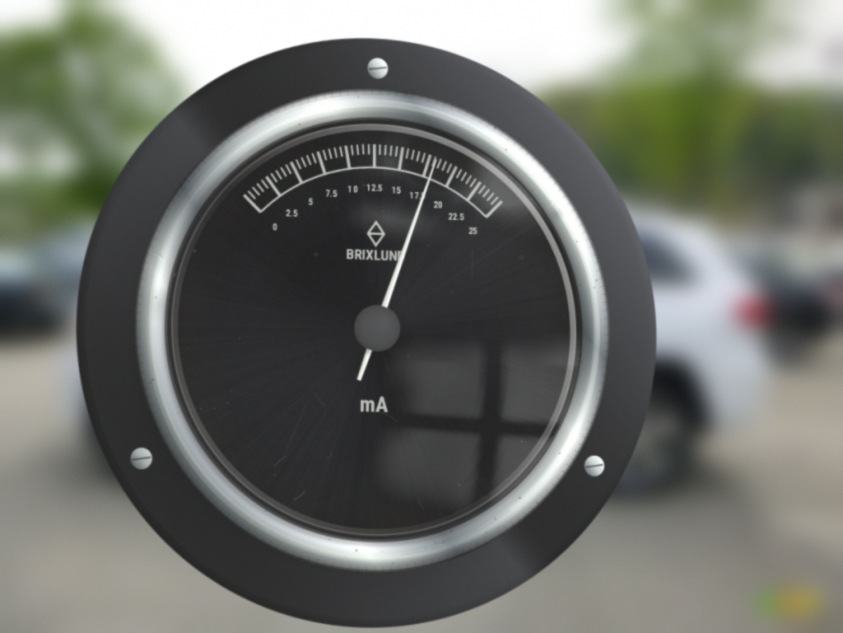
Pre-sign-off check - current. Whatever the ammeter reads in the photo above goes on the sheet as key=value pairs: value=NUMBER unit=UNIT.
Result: value=18 unit=mA
